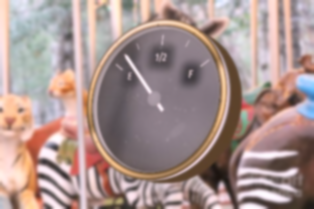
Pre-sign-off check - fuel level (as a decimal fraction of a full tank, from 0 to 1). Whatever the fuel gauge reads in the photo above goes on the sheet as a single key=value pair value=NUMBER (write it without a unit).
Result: value=0.125
